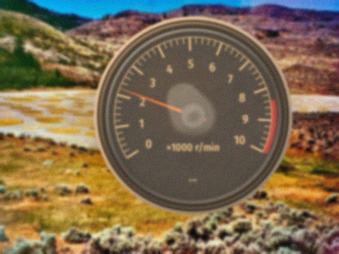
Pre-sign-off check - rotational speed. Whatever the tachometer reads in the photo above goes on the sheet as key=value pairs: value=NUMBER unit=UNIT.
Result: value=2200 unit=rpm
